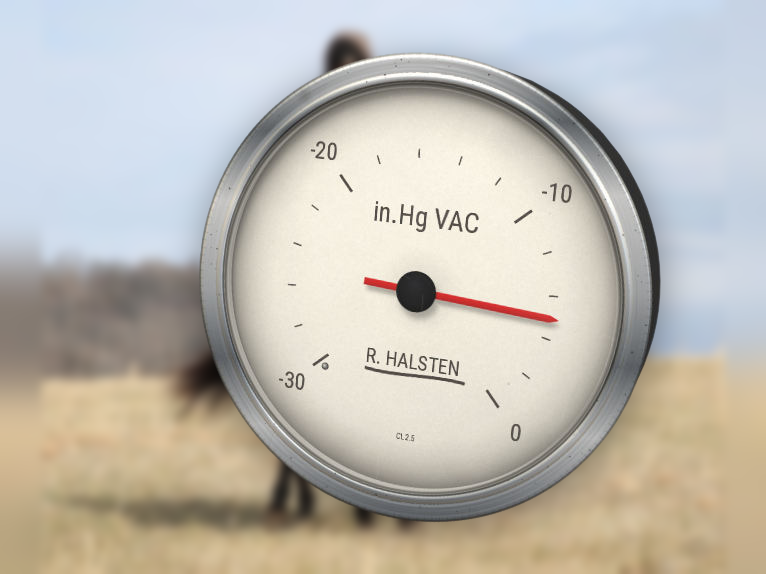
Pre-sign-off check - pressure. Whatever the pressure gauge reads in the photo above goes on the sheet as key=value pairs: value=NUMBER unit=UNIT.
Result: value=-5 unit=inHg
